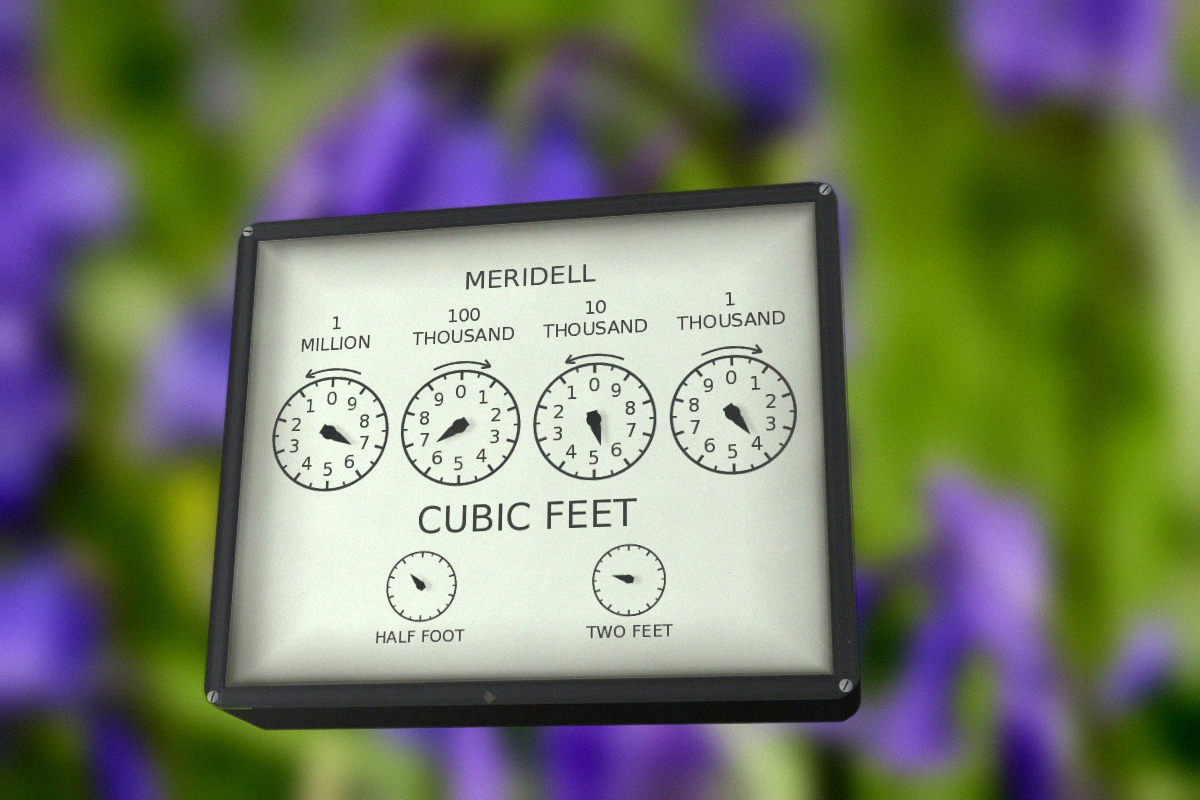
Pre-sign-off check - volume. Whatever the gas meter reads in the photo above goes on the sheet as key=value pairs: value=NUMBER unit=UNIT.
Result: value=665400 unit=ft³
